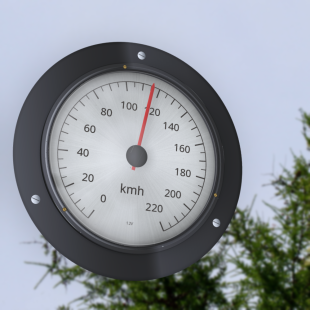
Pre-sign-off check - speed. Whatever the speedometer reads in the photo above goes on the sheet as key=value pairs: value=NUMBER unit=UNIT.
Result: value=115 unit=km/h
